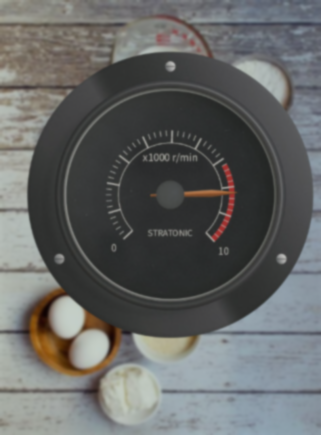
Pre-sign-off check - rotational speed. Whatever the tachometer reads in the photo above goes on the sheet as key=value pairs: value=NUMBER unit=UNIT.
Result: value=8200 unit=rpm
